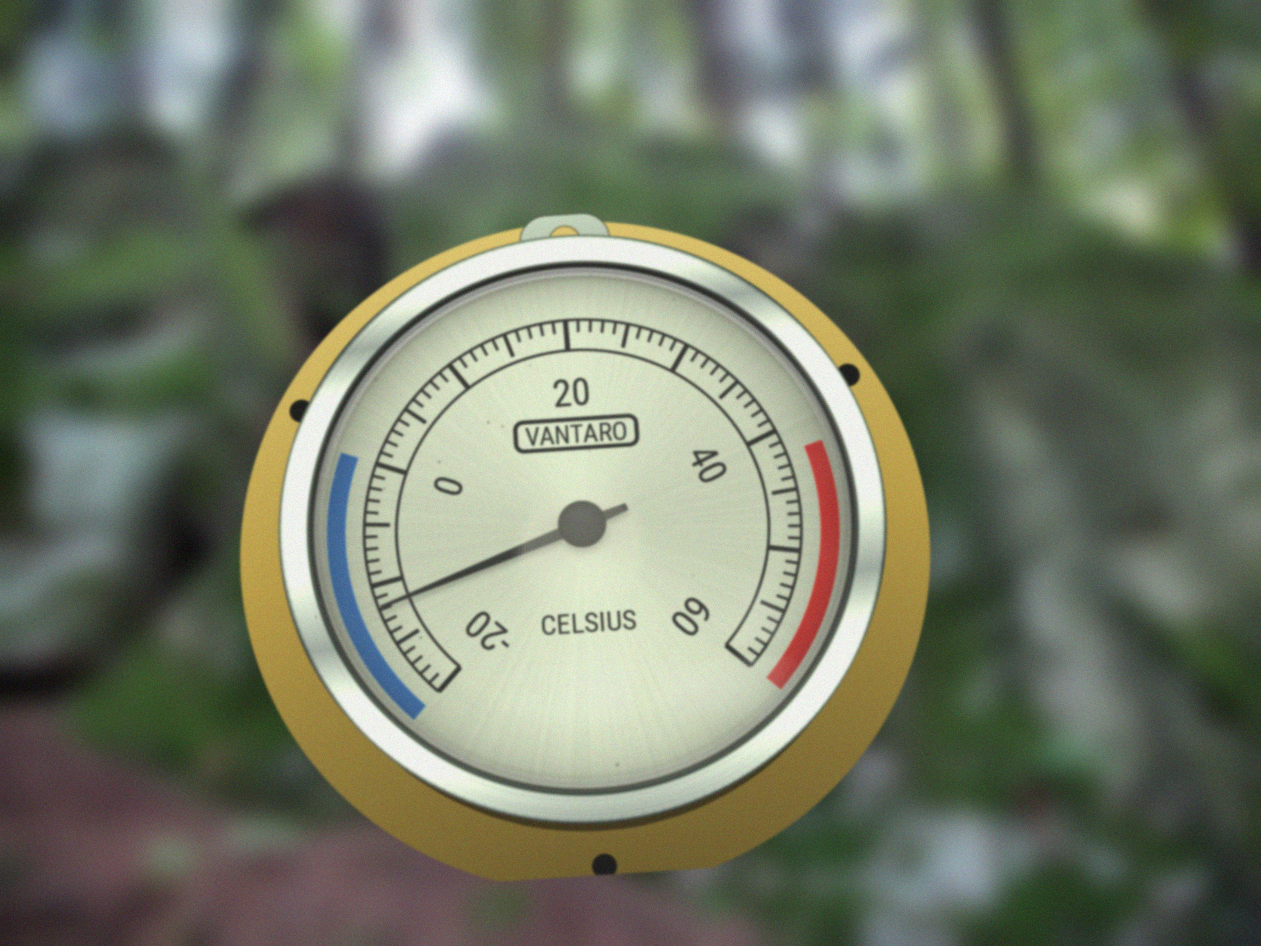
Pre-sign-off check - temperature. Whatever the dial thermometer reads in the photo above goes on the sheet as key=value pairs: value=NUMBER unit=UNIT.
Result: value=-12 unit=°C
